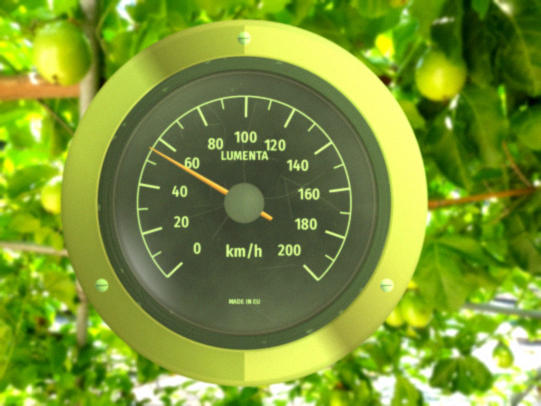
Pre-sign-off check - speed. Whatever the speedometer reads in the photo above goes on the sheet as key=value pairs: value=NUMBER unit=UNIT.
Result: value=55 unit=km/h
